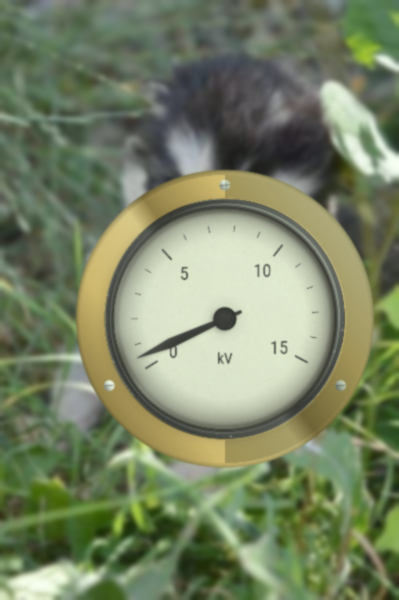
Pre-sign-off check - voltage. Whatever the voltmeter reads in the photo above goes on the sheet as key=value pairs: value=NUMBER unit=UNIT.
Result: value=0.5 unit=kV
